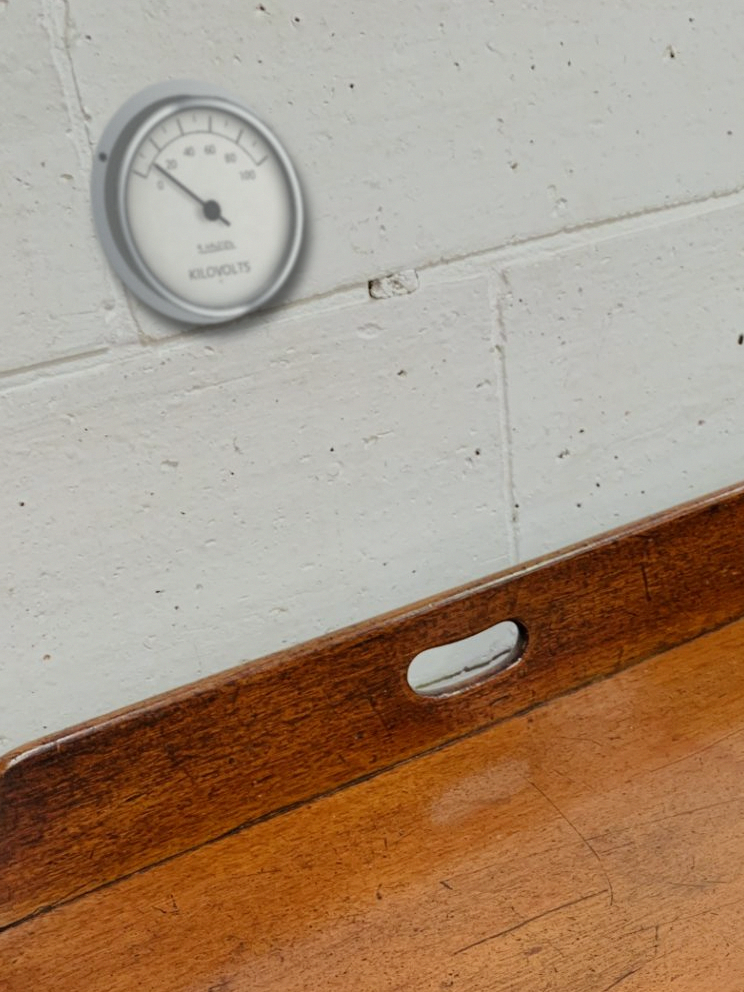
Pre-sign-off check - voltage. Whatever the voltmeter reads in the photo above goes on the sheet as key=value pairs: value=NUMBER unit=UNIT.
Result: value=10 unit=kV
